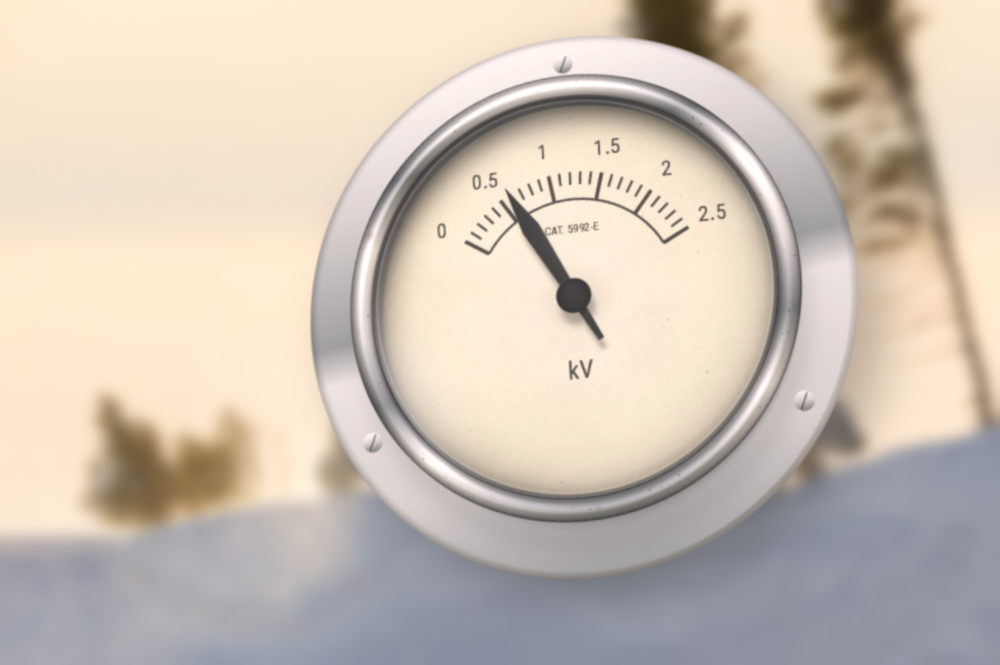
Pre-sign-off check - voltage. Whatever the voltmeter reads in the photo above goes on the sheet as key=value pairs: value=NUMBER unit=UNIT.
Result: value=0.6 unit=kV
